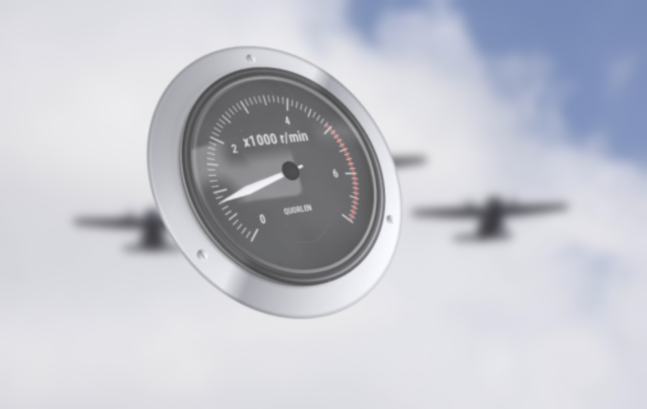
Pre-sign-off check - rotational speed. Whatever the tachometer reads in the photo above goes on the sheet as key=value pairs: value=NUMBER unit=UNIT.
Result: value=800 unit=rpm
